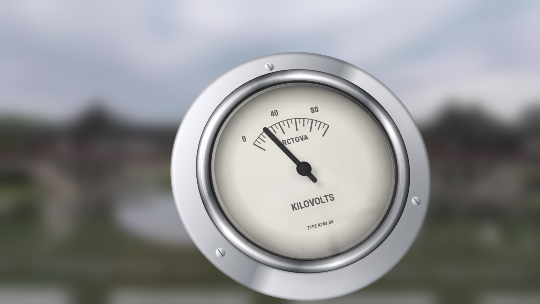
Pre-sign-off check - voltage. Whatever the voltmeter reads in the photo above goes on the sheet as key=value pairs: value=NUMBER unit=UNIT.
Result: value=20 unit=kV
